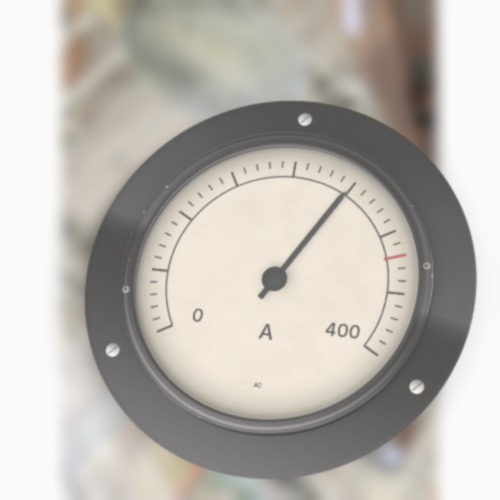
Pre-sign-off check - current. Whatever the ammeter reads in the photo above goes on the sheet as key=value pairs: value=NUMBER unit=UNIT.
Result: value=250 unit=A
